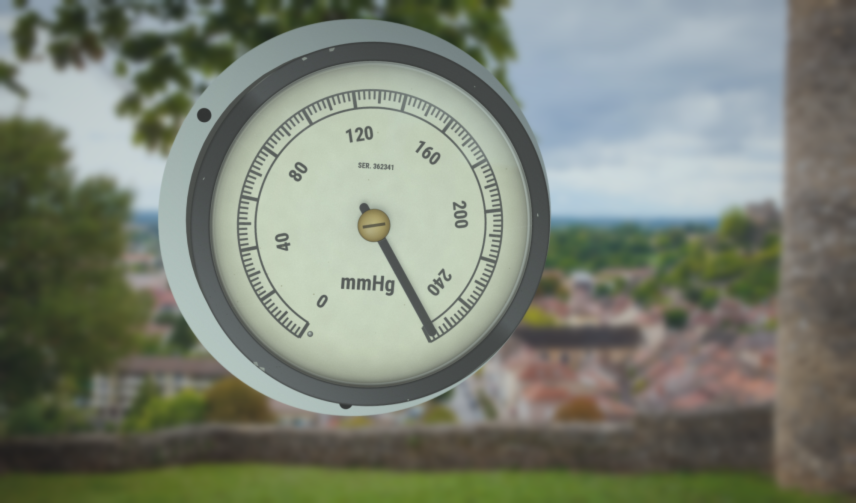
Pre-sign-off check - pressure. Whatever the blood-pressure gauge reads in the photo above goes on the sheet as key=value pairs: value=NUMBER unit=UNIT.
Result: value=258 unit=mmHg
